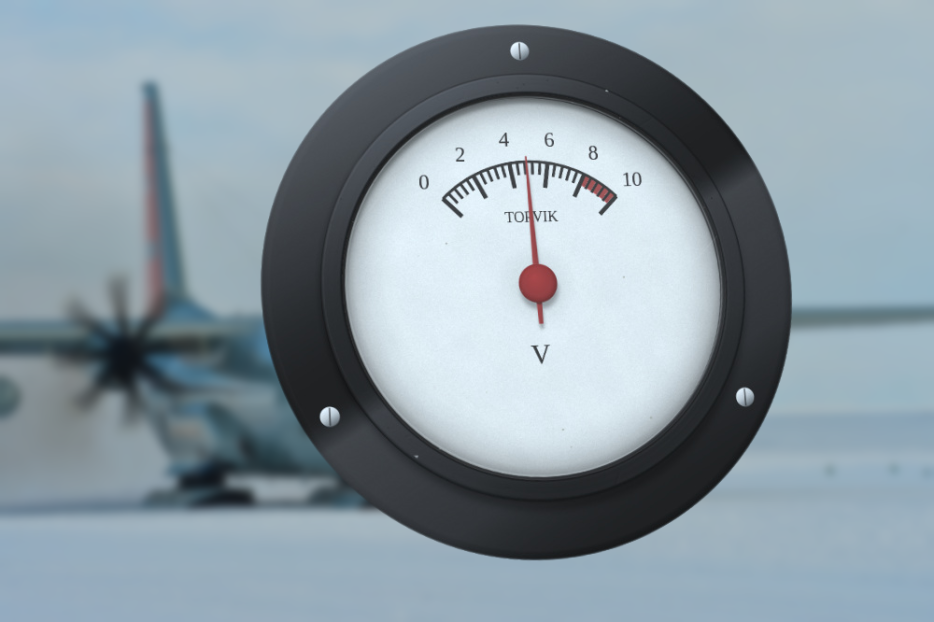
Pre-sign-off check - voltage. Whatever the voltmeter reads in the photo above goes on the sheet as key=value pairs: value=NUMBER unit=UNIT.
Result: value=4.8 unit=V
